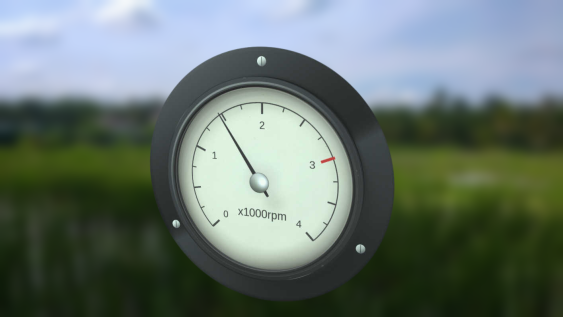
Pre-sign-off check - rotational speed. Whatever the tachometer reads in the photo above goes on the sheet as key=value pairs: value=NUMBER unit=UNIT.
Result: value=1500 unit=rpm
